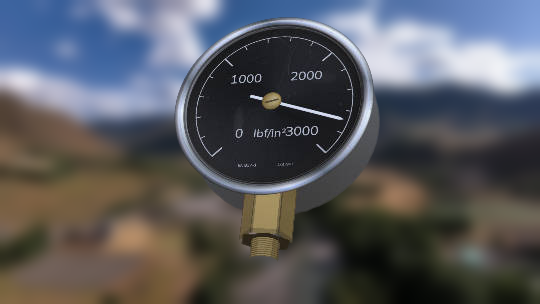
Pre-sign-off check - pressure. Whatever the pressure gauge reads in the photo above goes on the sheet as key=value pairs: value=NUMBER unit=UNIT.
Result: value=2700 unit=psi
